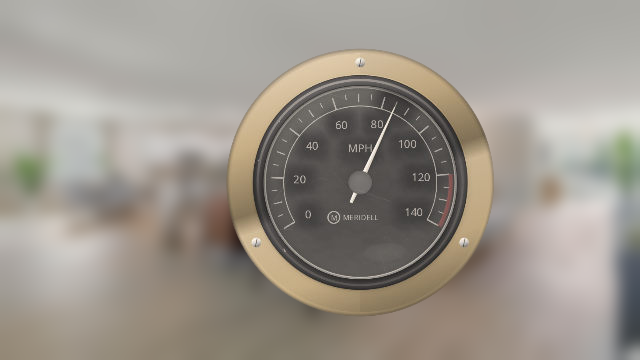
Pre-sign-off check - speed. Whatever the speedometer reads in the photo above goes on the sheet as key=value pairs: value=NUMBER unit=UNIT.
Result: value=85 unit=mph
